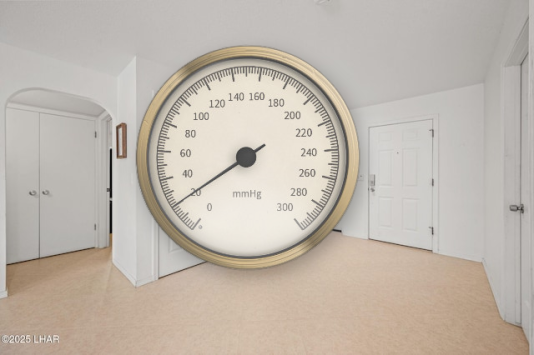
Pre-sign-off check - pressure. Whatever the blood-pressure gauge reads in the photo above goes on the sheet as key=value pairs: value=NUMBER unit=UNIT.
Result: value=20 unit=mmHg
